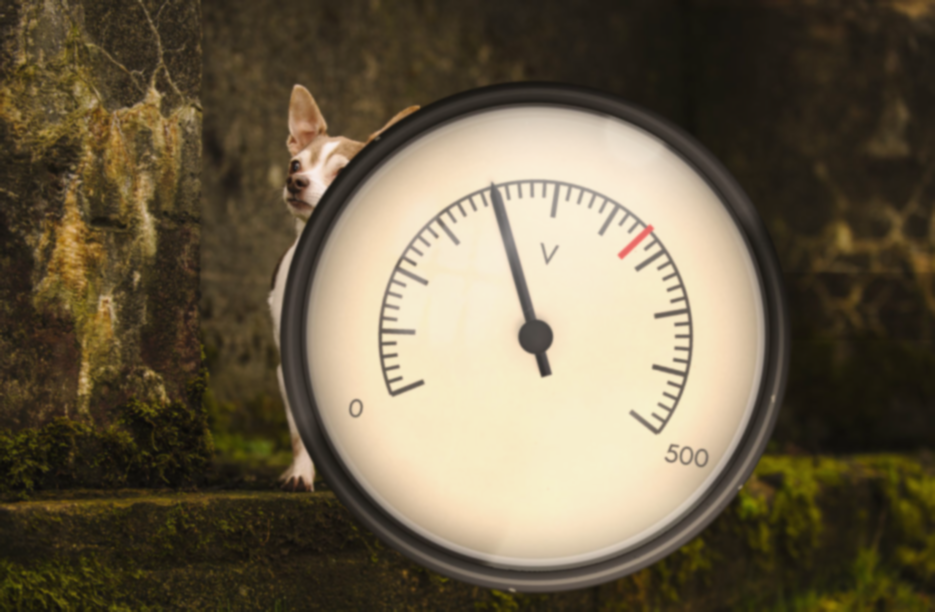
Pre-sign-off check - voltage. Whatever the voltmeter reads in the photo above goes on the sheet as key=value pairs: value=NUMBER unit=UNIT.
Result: value=200 unit=V
